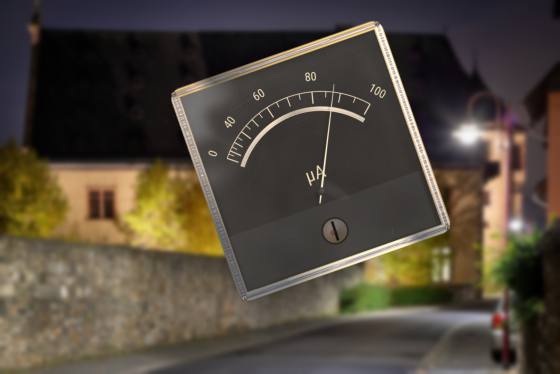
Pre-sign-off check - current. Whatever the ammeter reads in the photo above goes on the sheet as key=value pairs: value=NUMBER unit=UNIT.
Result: value=87.5 unit=µA
